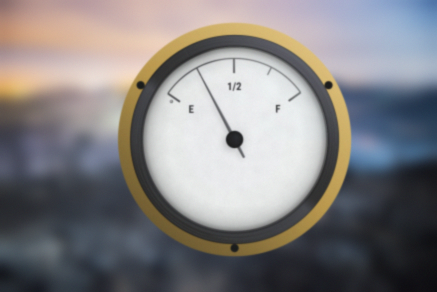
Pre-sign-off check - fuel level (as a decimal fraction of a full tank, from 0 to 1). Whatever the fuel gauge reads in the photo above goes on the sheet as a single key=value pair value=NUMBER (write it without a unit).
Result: value=0.25
